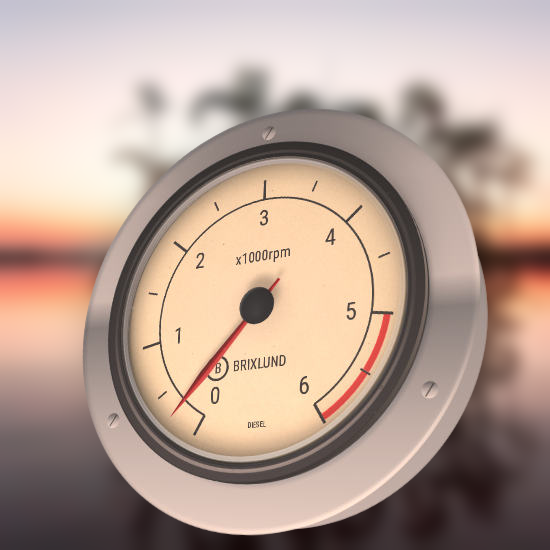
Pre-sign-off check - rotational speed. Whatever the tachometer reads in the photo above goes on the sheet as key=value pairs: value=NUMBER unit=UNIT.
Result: value=250 unit=rpm
